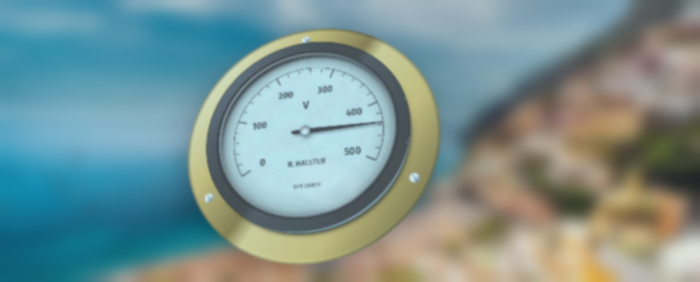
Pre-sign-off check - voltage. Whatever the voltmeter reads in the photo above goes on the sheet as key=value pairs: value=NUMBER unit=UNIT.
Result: value=440 unit=V
